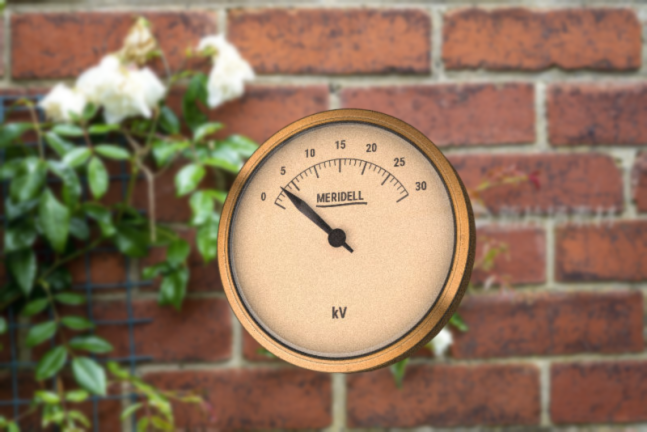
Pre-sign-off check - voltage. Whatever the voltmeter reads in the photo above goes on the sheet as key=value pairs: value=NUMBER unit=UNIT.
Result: value=3 unit=kV
